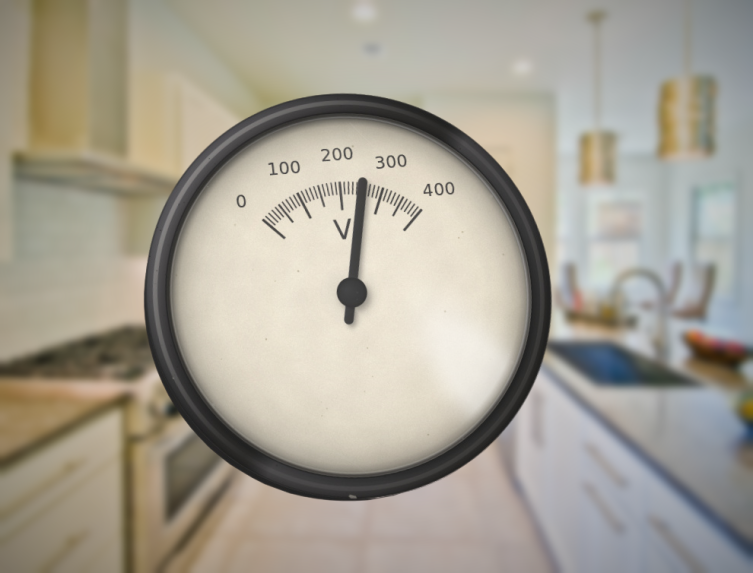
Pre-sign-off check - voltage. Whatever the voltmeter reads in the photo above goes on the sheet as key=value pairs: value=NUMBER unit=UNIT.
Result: value=250 unit=V
